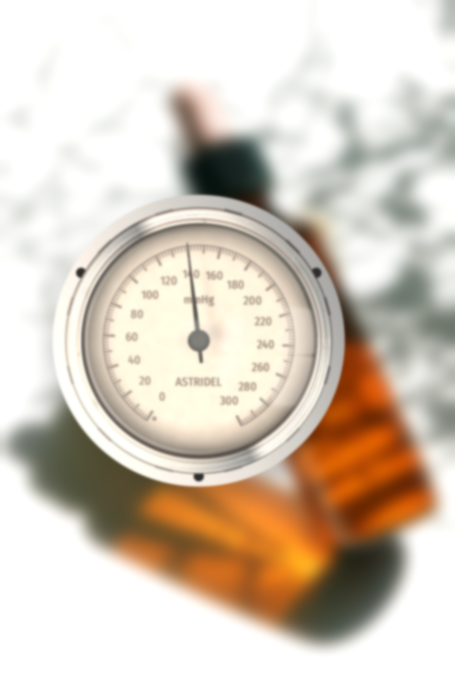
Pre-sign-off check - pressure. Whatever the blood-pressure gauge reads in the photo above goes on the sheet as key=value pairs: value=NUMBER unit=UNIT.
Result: value=140 unit=mmHg
